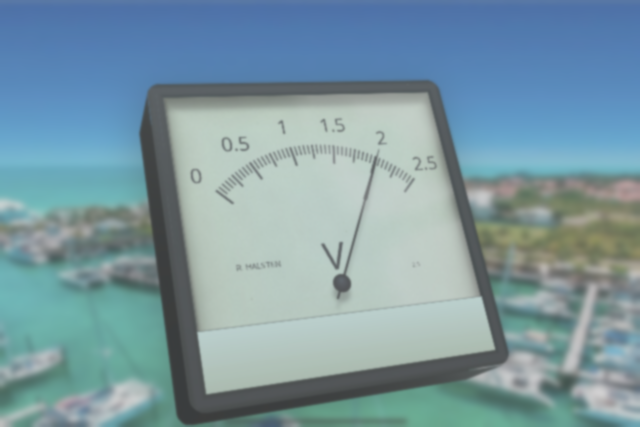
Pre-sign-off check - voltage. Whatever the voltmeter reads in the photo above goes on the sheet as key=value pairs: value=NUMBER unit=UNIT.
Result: value=2 unit=V
